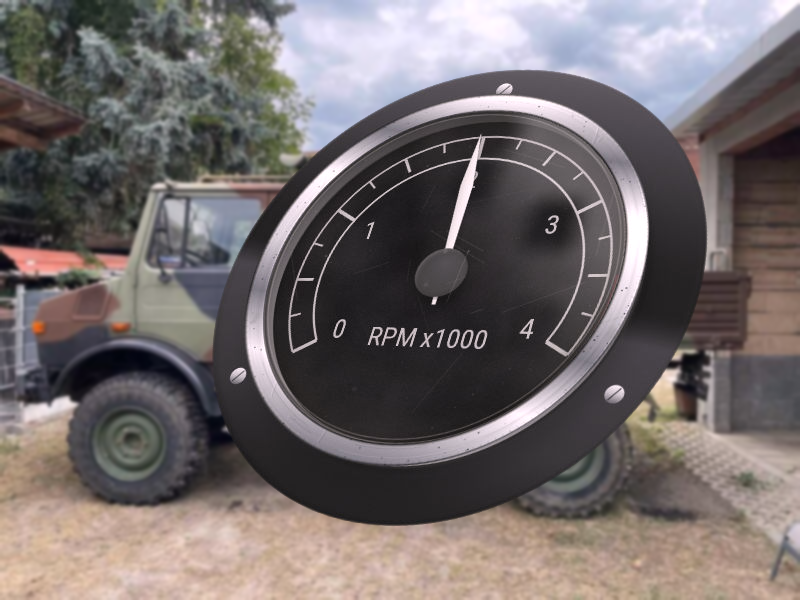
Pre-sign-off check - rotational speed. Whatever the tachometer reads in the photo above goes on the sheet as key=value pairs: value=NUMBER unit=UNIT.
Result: value=2000 unit=rpm
